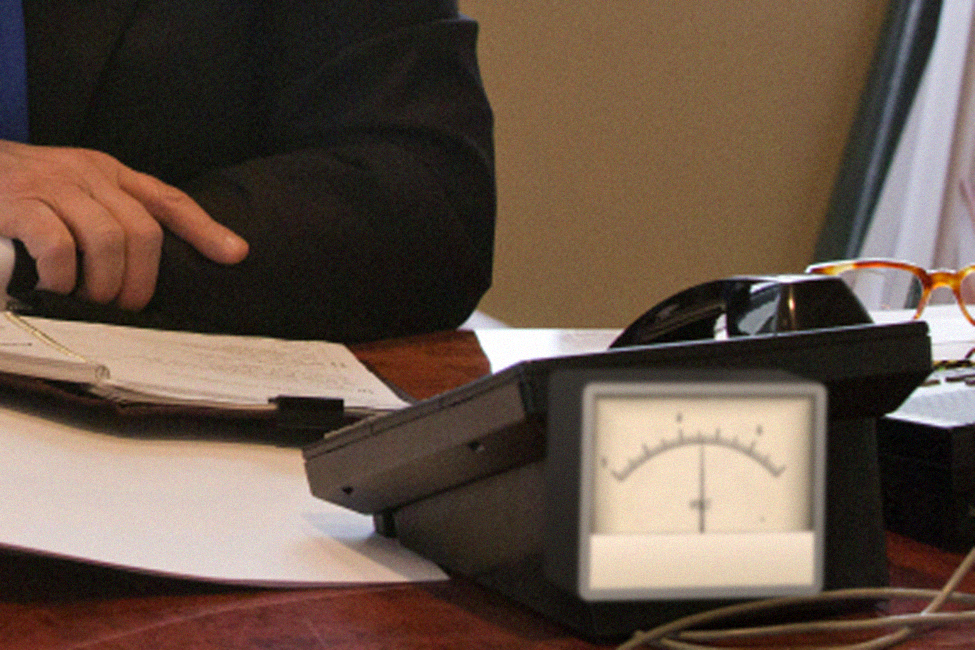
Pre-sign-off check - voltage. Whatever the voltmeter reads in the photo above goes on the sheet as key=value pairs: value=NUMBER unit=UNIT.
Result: value=5 unit=V
